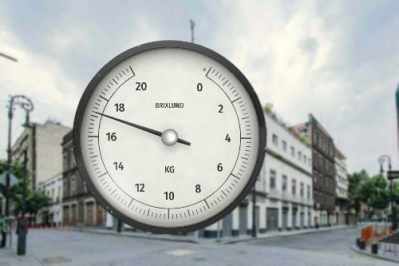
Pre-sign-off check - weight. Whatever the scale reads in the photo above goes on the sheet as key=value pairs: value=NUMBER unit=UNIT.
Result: value=17.2 unit=kg
